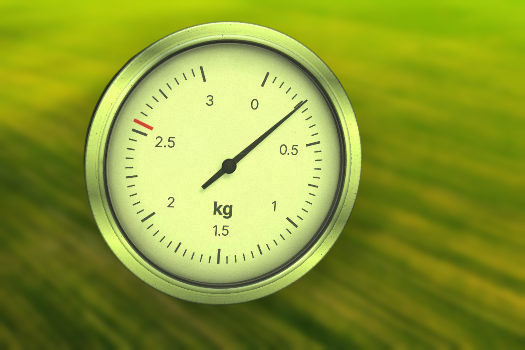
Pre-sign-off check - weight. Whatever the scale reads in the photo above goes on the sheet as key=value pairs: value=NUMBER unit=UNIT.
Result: value=0.25 unit=kg
